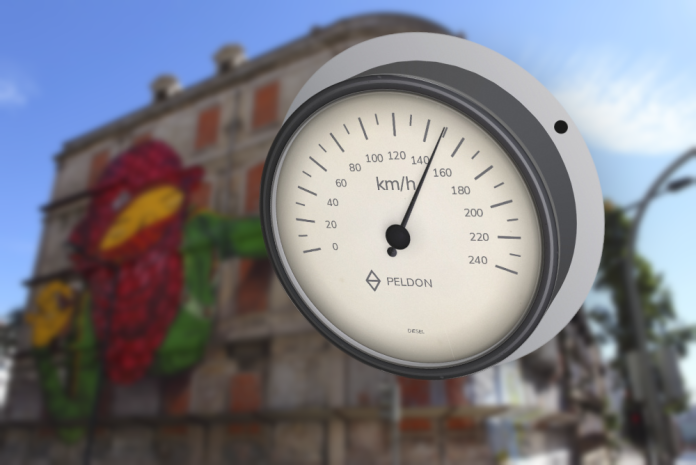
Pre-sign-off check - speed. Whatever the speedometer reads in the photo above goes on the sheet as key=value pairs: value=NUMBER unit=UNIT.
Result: value=150 unit=km/h
